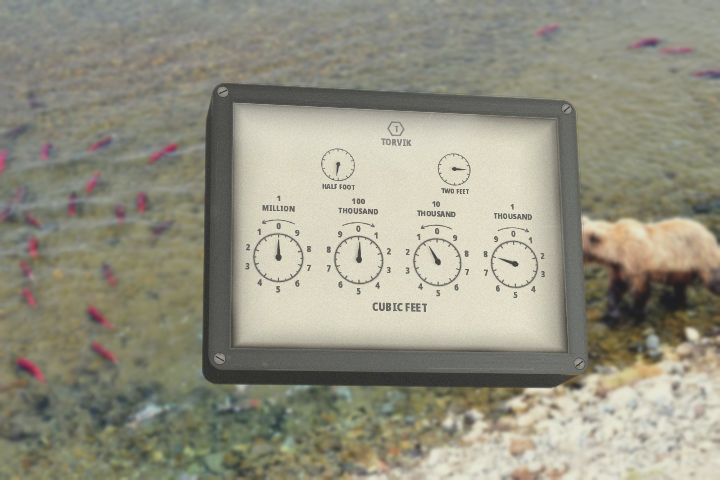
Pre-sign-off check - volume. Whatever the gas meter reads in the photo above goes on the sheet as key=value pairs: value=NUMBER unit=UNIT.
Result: value=800 unit=ft³
